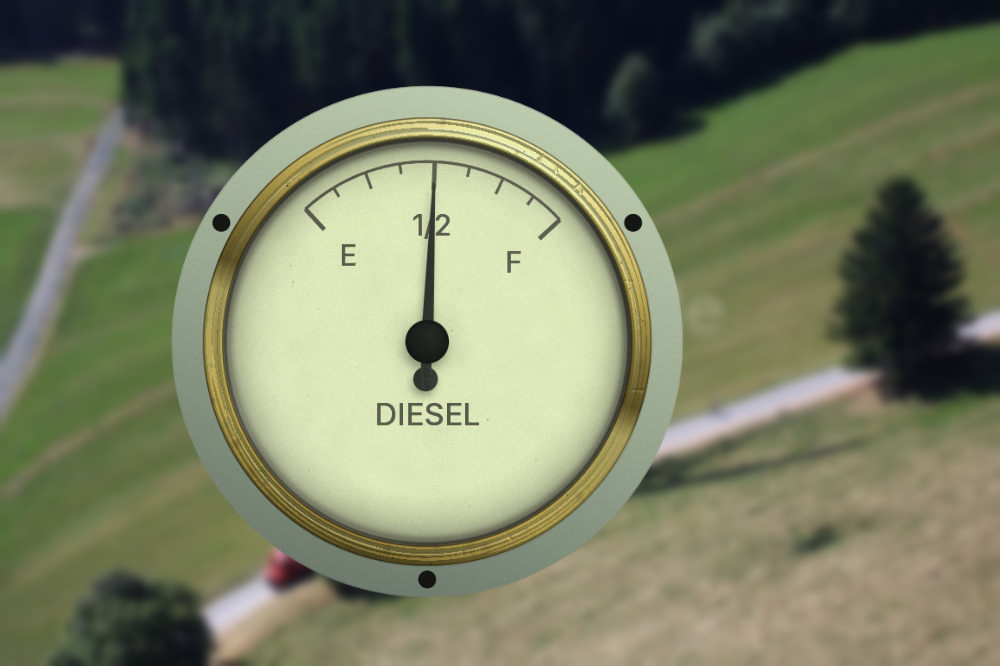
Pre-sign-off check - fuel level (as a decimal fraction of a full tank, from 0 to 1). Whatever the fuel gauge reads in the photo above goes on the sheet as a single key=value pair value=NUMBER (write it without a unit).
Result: value=0.5
